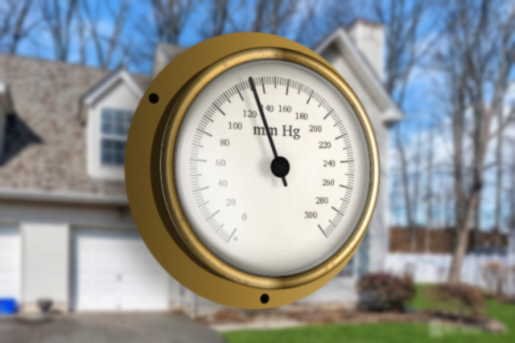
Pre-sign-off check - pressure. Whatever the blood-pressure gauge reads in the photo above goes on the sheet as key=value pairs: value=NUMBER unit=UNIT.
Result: value=130 unit=mmHg
